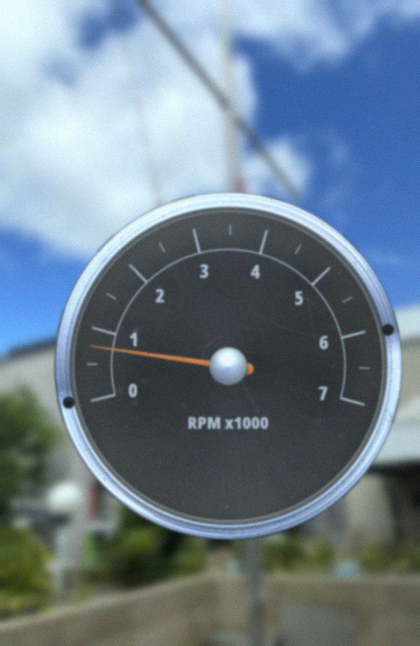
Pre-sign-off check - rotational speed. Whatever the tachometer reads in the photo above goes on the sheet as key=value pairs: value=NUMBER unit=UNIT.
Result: value=750 unit=rpm
